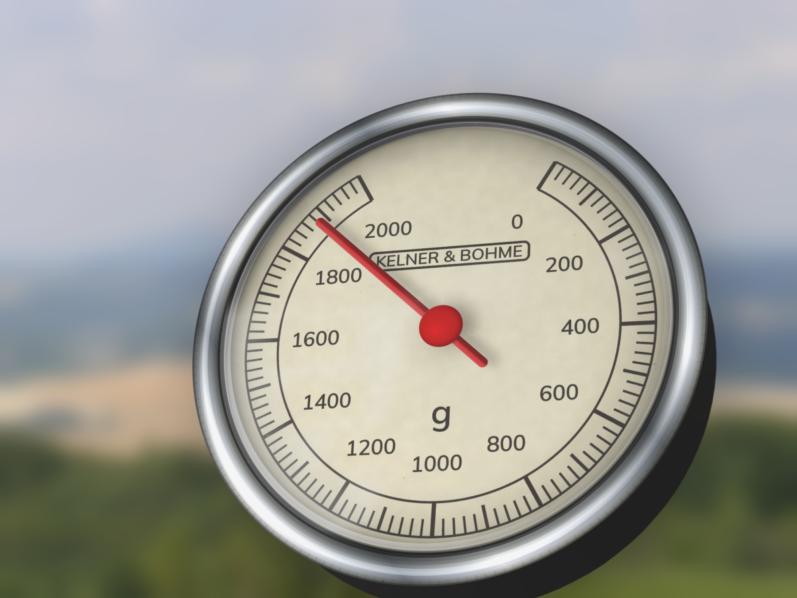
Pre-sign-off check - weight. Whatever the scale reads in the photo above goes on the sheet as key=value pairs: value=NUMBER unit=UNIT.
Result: value=1880 unit=g
